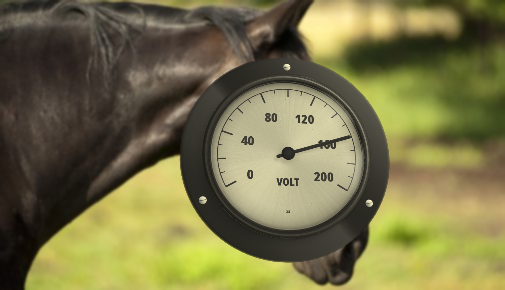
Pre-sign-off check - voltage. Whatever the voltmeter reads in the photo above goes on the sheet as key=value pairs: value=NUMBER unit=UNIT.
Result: value=160 unit=V
